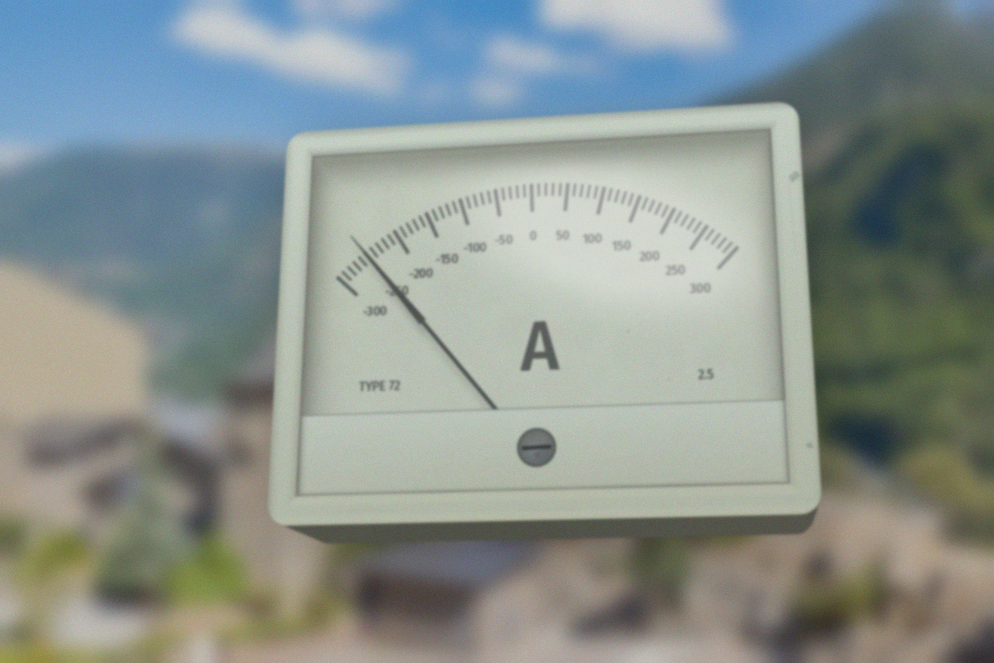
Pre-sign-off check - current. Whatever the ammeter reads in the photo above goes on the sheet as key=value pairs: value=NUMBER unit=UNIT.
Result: value=-250 unit=A
